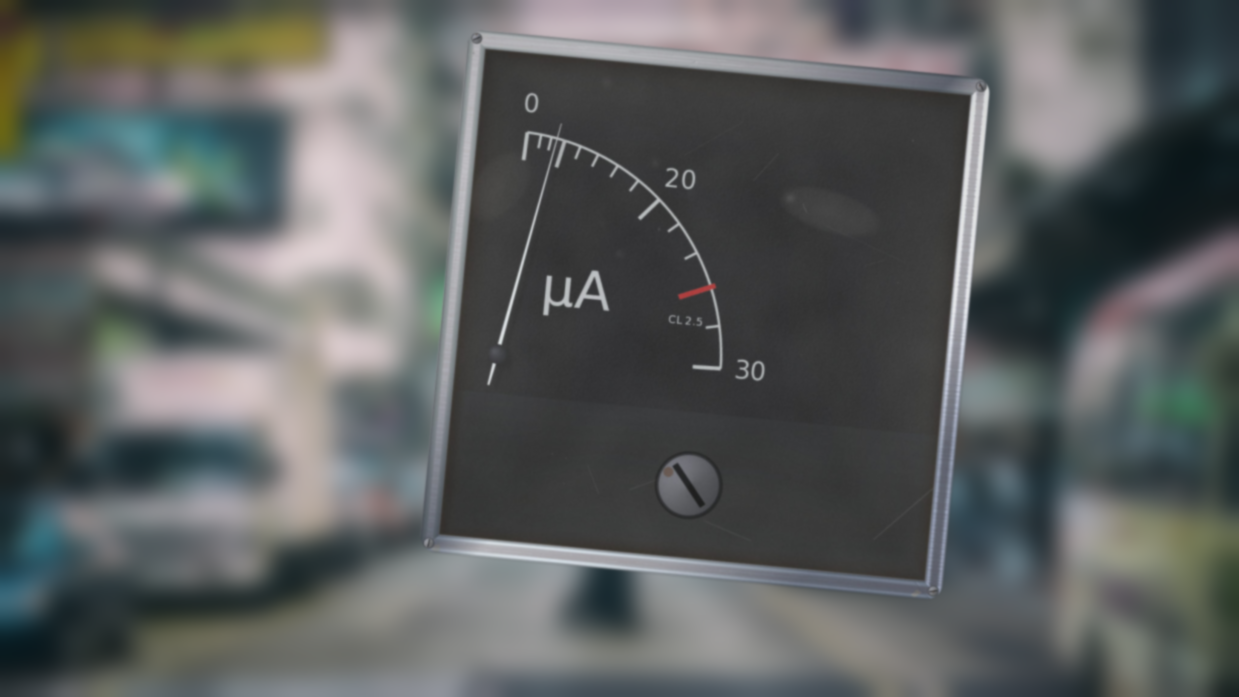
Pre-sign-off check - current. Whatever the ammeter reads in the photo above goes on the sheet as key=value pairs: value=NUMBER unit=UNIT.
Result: value=9 unit=µA
